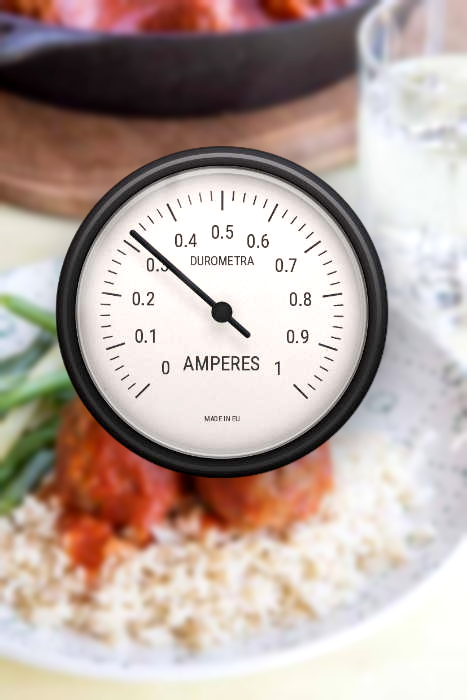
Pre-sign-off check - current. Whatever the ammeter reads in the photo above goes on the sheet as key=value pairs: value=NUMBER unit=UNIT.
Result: value=0.32 unit=A
